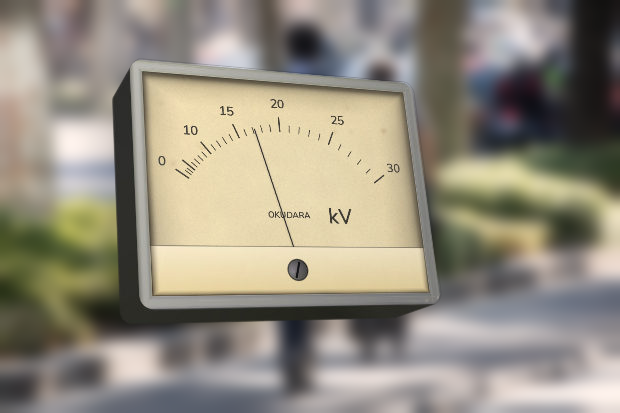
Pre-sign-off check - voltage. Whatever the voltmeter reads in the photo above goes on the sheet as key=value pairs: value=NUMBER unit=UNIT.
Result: value=17 unit=kV
